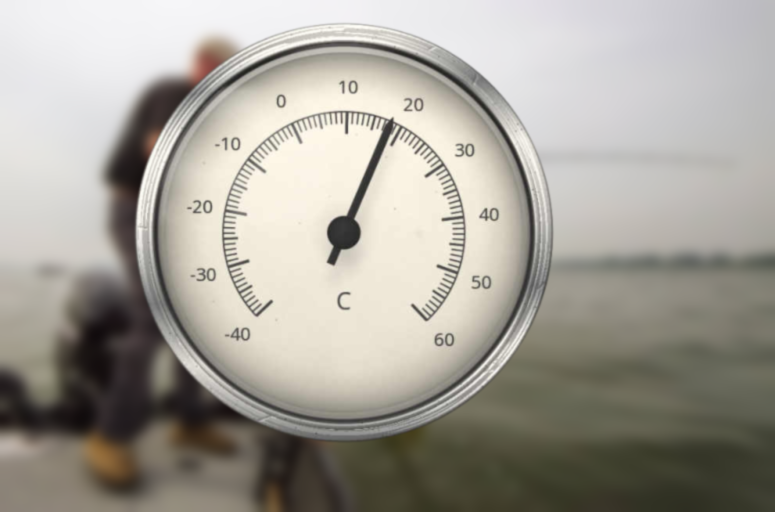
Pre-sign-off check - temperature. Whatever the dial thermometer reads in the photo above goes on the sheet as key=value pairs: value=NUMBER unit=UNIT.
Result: value=18 unit=°C
